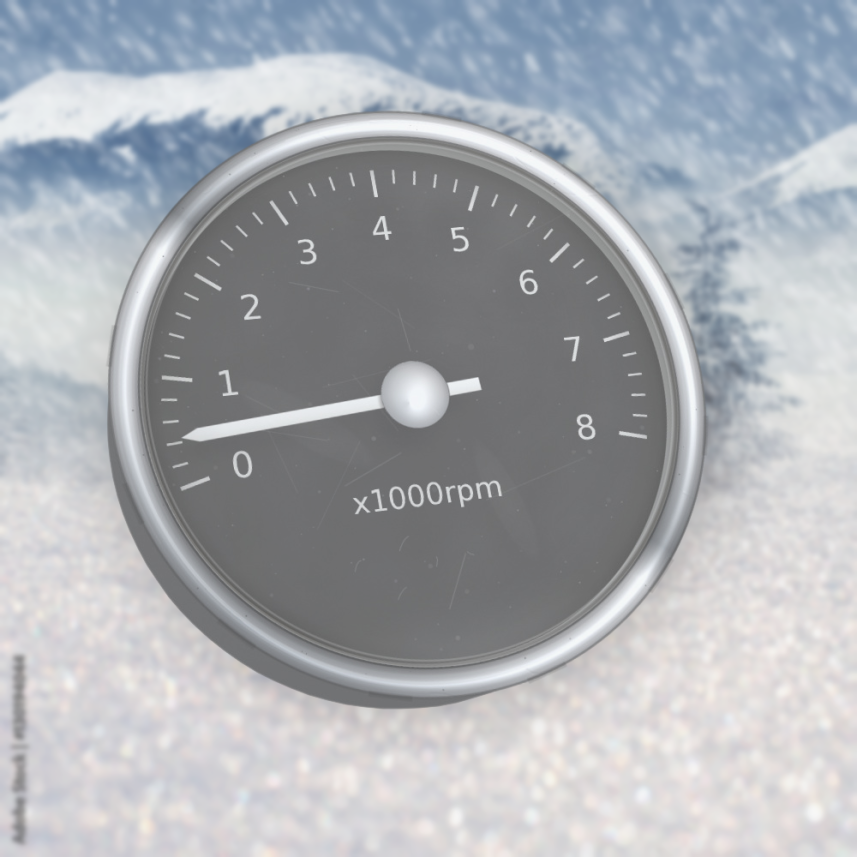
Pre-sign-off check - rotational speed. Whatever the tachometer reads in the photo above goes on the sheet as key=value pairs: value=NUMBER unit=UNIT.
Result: value=400 unit=rpm
